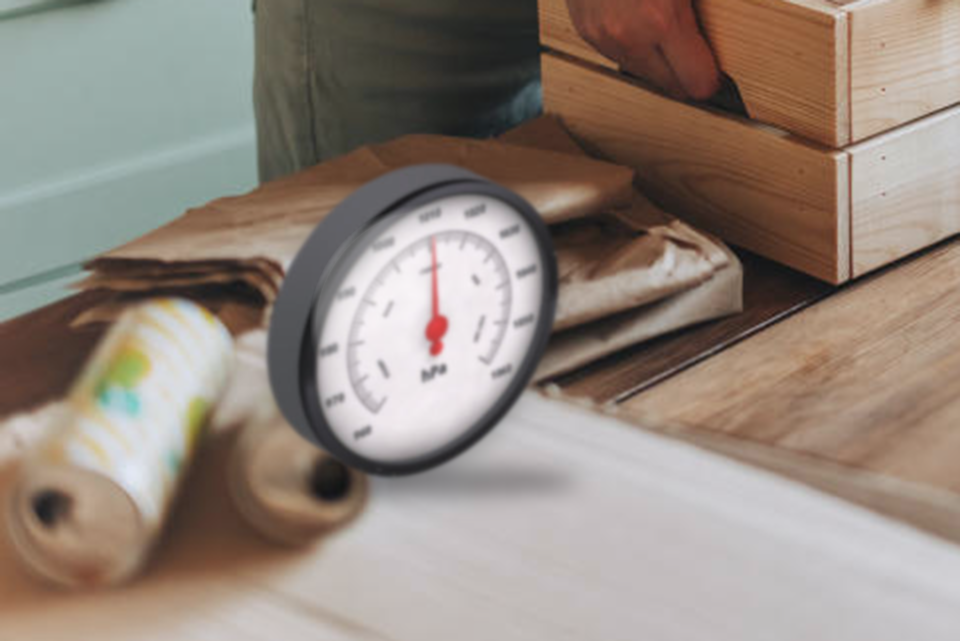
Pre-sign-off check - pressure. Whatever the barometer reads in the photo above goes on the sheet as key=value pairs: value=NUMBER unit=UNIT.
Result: value=1010 unit=hPa
